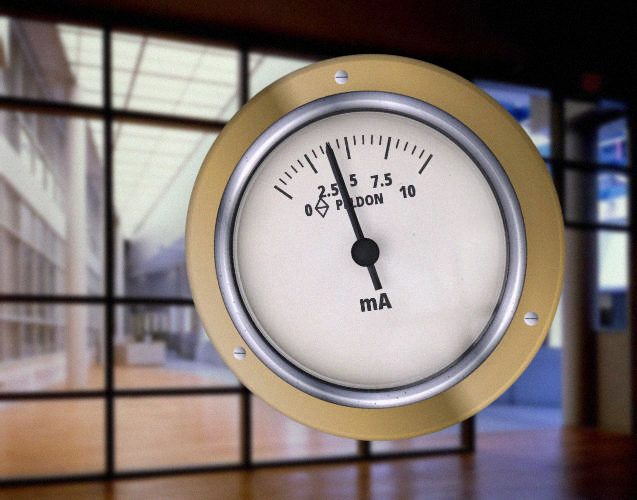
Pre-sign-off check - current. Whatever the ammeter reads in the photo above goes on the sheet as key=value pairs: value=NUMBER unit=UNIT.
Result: value=4 unit=mA
